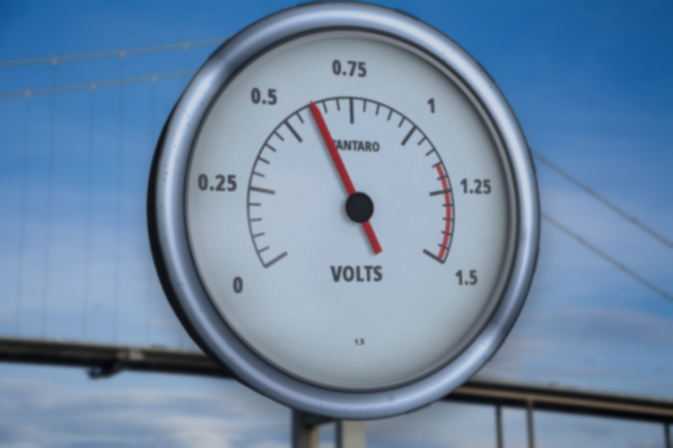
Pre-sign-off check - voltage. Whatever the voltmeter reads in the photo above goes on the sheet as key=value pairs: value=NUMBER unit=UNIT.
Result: value=0.6 unit=V
